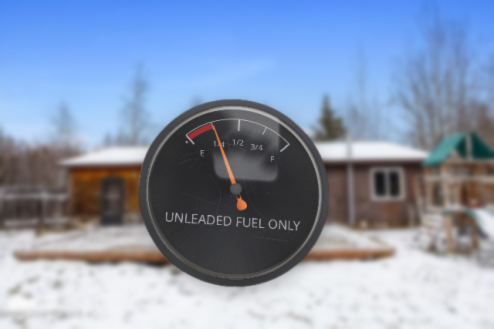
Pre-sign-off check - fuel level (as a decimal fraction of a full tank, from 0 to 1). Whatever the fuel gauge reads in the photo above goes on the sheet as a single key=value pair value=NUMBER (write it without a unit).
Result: value=0.25
